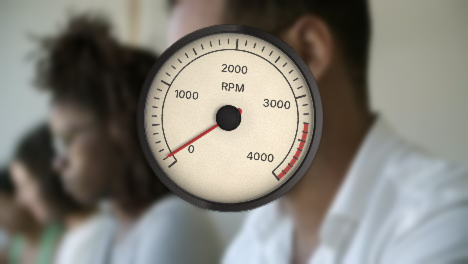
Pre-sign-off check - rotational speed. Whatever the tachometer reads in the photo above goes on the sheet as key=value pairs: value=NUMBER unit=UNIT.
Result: value=100 unit=rpm
